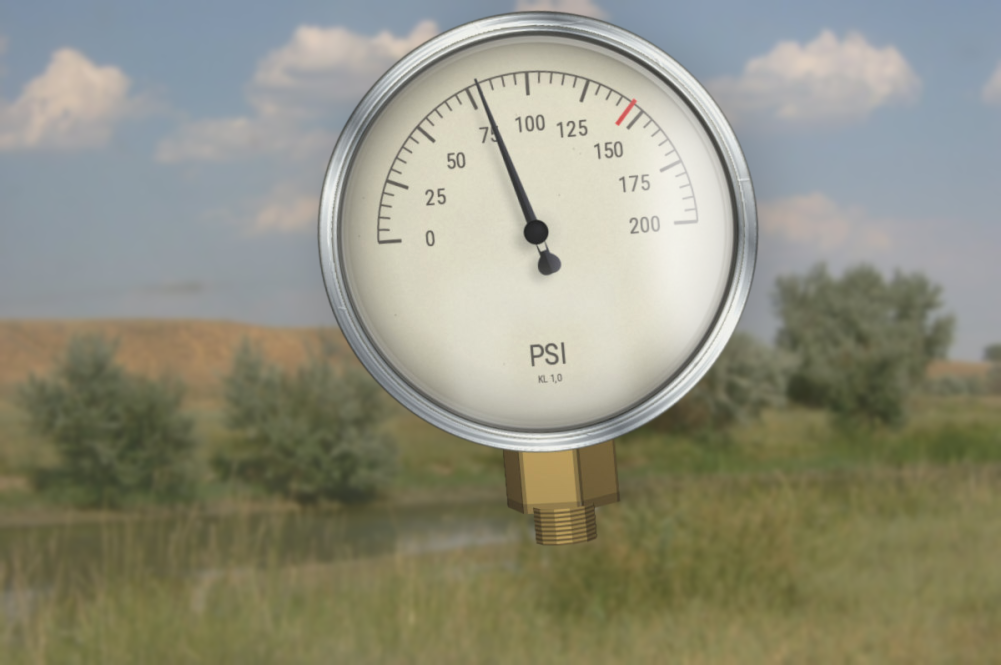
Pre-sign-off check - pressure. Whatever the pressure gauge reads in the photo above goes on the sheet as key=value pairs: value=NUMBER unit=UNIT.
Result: value=80 unit=psi
